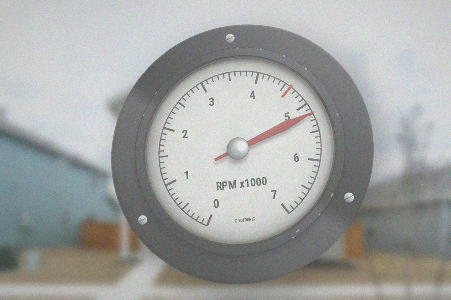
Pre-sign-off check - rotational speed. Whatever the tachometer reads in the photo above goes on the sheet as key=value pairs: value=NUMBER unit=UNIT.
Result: value=5200 unit=rpm
